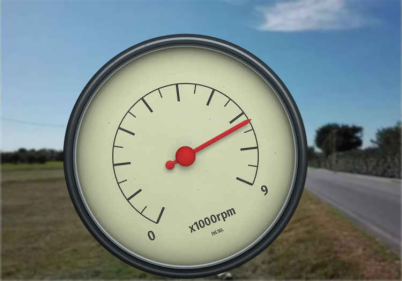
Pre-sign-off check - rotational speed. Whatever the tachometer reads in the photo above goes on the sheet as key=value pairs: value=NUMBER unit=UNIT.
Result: value=7250 unit=rpm
